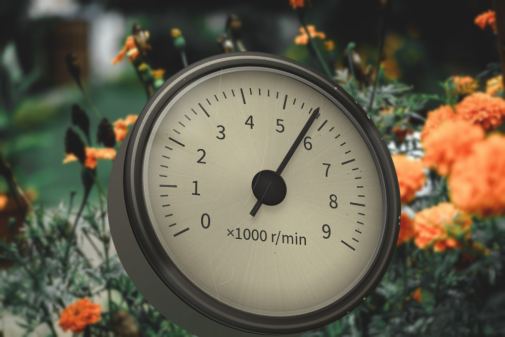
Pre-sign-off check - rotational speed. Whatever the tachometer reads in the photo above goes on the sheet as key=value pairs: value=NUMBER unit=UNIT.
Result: value=5700 unit=rpm
